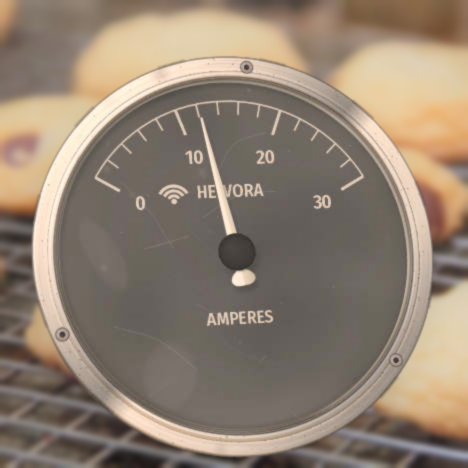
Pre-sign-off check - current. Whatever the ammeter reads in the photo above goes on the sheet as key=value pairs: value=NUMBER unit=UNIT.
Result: value=12 unit=A
